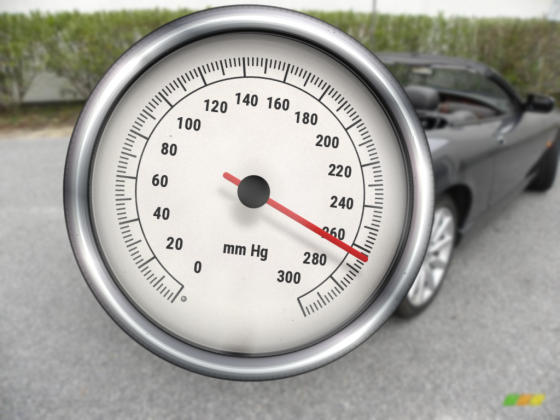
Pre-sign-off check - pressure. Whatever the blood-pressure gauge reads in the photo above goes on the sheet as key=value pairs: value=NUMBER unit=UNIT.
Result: value=264 unit=mmHg
